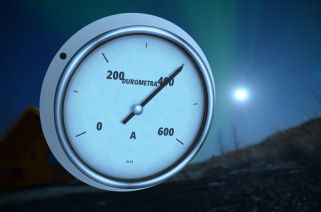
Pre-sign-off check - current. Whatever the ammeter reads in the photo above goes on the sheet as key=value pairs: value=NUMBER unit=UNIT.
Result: value=400 unit=A
